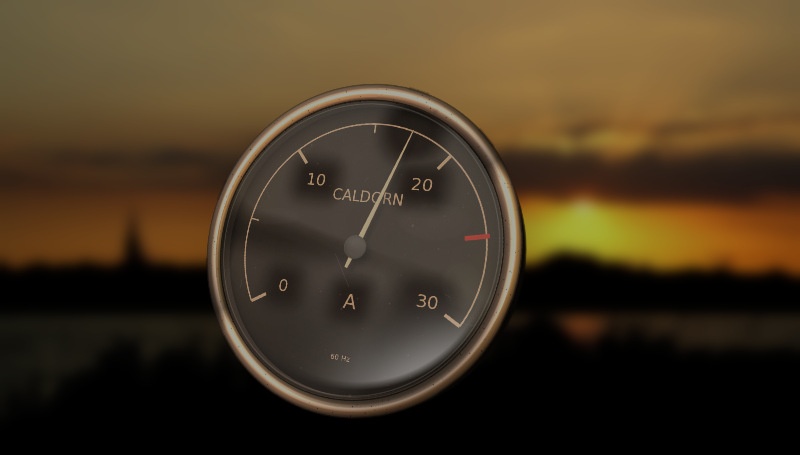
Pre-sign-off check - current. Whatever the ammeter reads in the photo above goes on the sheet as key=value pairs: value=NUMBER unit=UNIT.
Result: value=17.5 unit=A
